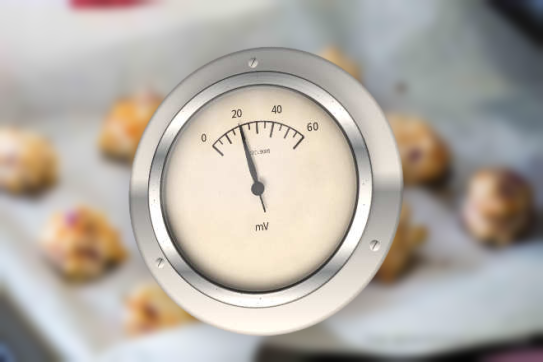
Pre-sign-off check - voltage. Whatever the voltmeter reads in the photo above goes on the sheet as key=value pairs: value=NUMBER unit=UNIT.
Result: value=20 unit=mV
